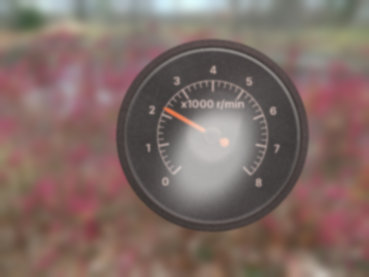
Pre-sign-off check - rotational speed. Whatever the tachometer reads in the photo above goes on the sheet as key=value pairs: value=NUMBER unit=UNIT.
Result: value=2200 unit=rpm
